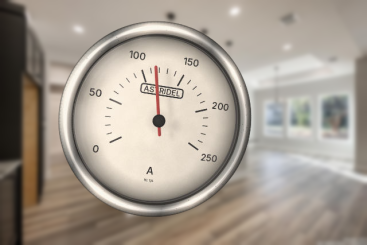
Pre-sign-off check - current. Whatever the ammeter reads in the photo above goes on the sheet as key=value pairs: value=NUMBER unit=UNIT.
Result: value=115 unit=A
